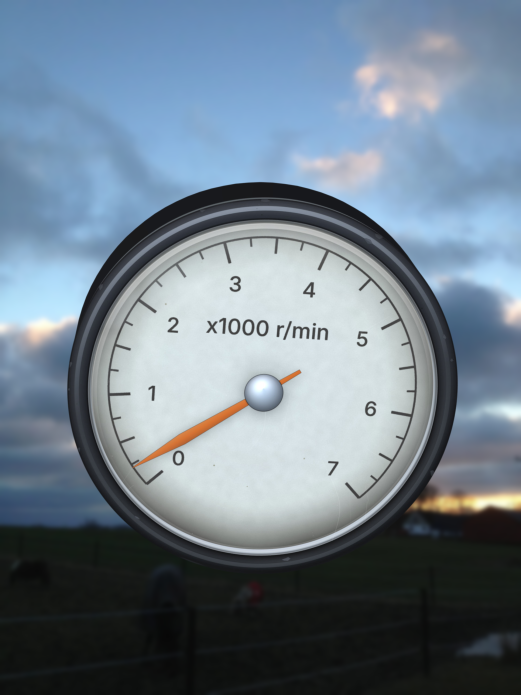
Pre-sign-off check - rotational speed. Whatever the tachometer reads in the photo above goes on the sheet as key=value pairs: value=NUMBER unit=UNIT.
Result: value=250 unit=rpm
